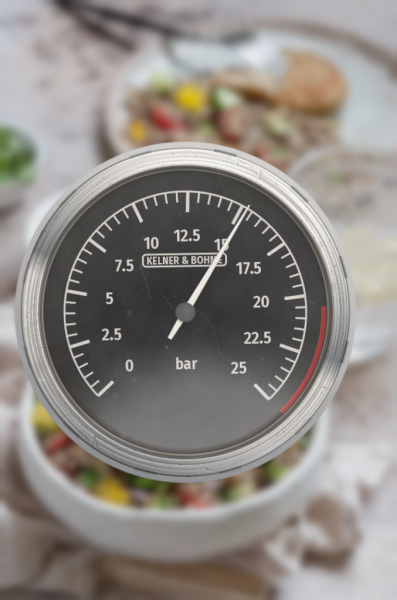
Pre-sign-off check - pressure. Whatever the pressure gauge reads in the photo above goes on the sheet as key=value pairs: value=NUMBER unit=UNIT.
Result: value=15.25 unit=bar
